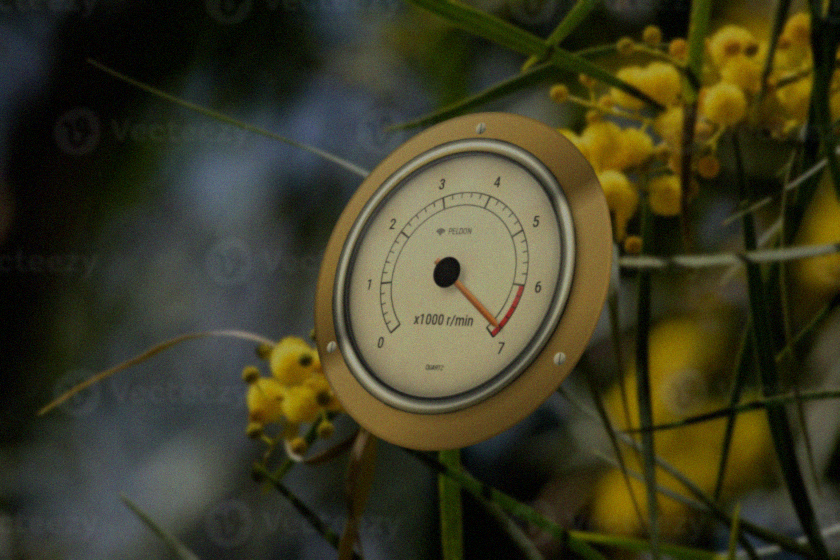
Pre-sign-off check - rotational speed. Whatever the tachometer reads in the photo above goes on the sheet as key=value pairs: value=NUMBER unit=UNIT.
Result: value=6800 unit=rpm
